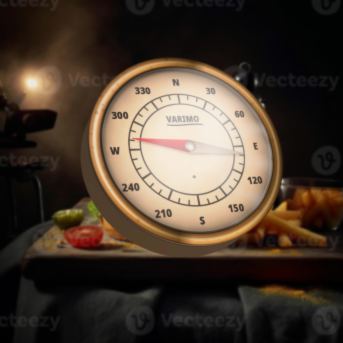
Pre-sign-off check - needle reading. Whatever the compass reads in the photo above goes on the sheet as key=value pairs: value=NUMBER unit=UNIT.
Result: value=280 unit=°
